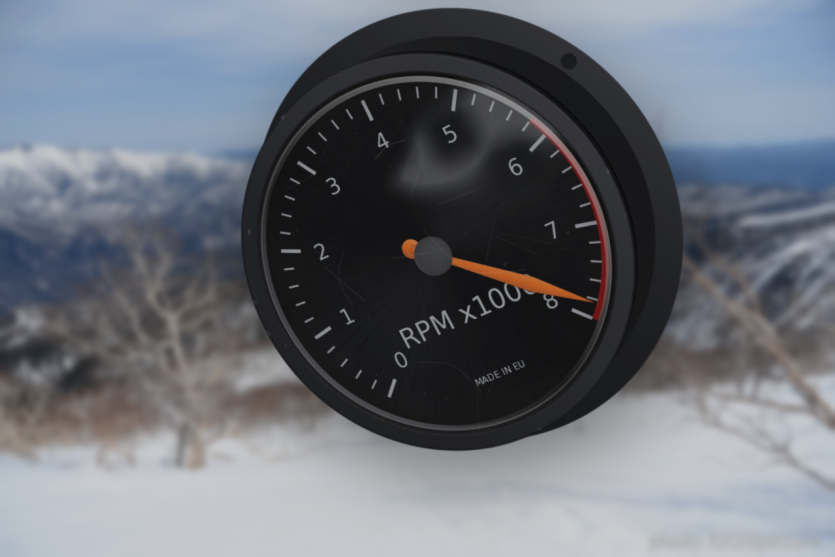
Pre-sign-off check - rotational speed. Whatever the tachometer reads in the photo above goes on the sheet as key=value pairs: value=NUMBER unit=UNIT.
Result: value=7800 unit=rpm
